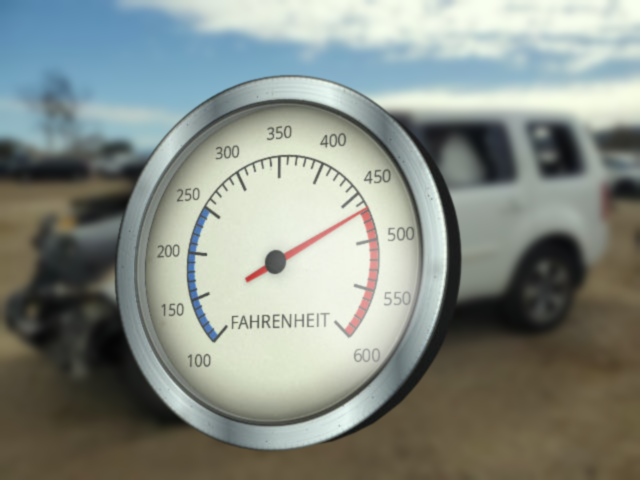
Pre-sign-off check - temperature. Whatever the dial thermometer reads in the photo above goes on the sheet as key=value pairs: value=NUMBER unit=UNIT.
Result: value=470 unit=°F
